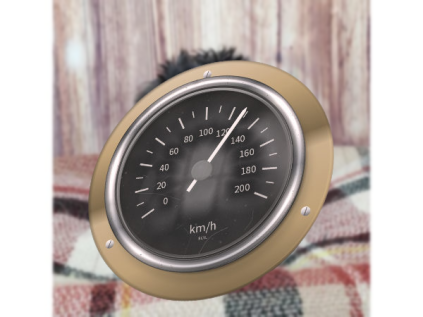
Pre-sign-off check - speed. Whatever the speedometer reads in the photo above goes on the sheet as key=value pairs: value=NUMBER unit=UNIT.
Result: value=130 unit=km/h
